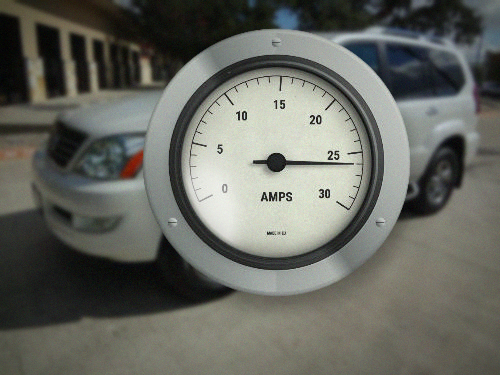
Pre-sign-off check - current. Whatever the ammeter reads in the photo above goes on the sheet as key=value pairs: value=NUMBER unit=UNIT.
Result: value=26 unit=A
